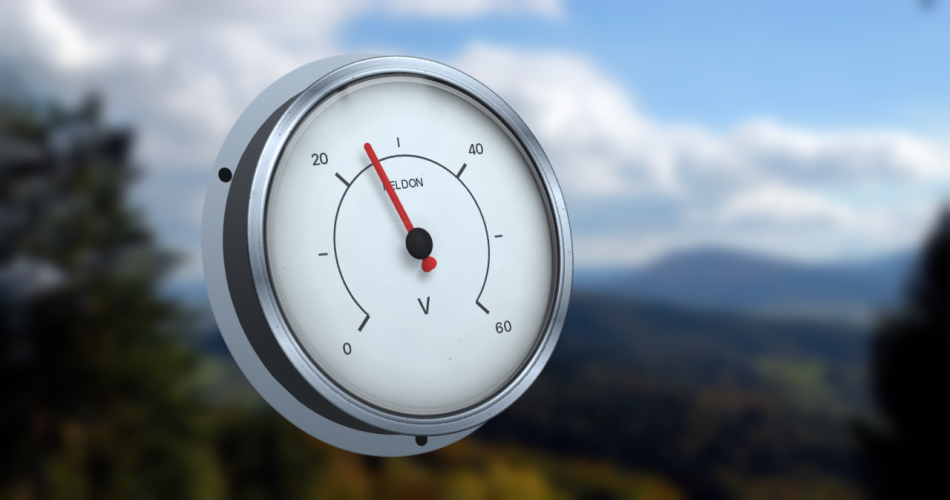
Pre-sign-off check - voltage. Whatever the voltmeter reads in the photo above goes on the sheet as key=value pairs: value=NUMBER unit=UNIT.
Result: value=25 unit=V
